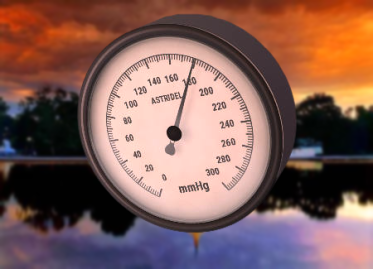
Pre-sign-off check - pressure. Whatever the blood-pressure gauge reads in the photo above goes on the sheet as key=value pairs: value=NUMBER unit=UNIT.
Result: value=180 unit=mmHg
